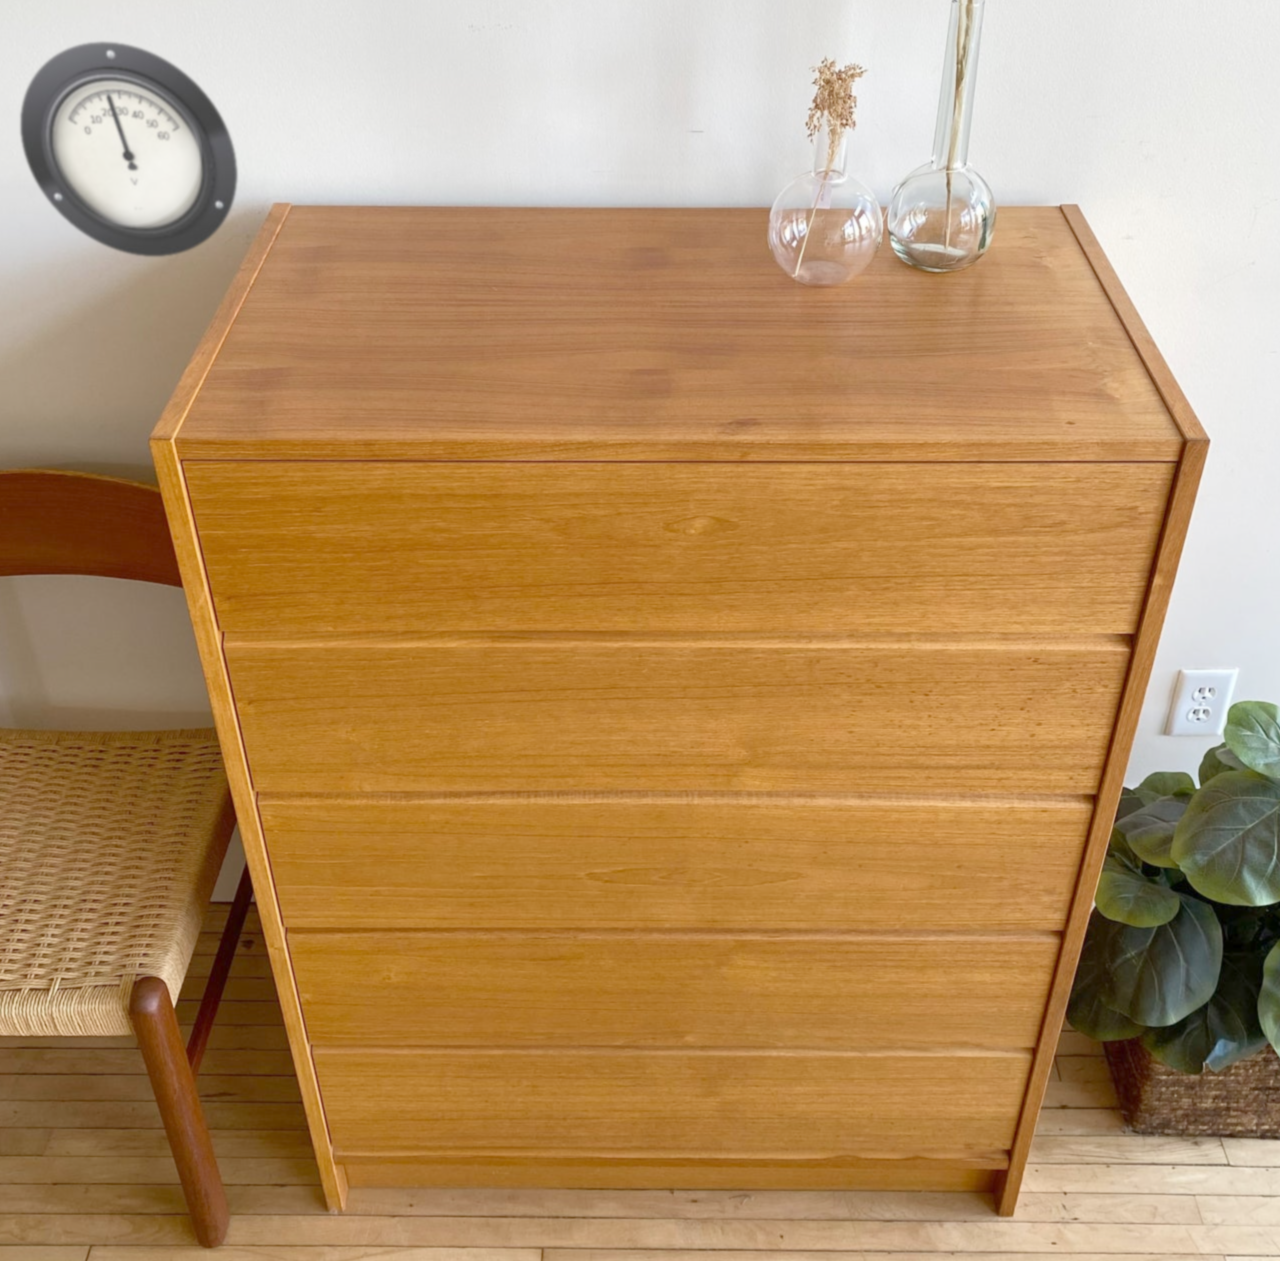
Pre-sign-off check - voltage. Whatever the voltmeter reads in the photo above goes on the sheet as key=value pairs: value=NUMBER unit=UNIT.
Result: value=25 unit=V
